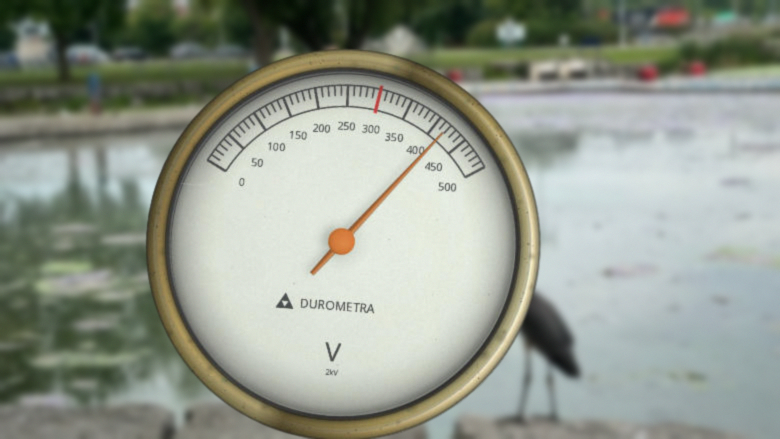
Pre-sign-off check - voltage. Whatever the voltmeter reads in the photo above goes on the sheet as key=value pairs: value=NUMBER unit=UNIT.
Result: value=420 unit=V
